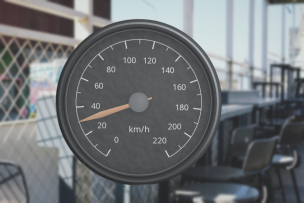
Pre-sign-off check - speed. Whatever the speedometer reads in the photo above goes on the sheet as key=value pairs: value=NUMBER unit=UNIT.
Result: value=30 unit=km/h
